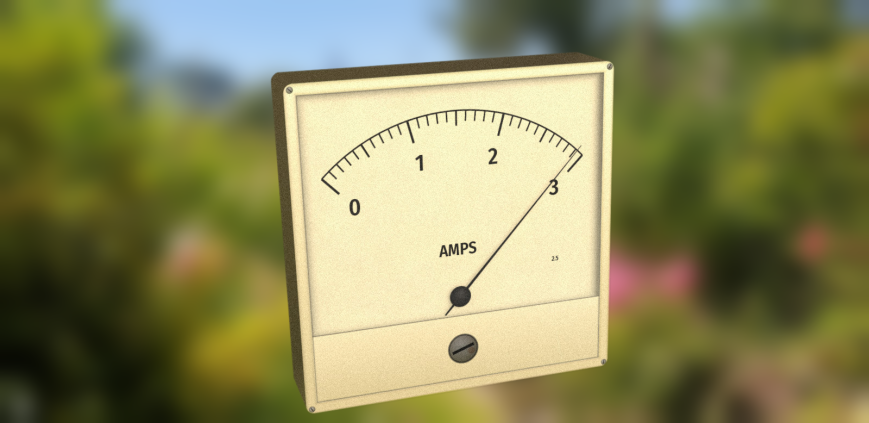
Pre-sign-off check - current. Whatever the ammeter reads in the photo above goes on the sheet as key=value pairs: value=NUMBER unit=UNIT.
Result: value=2.9 unit=A
